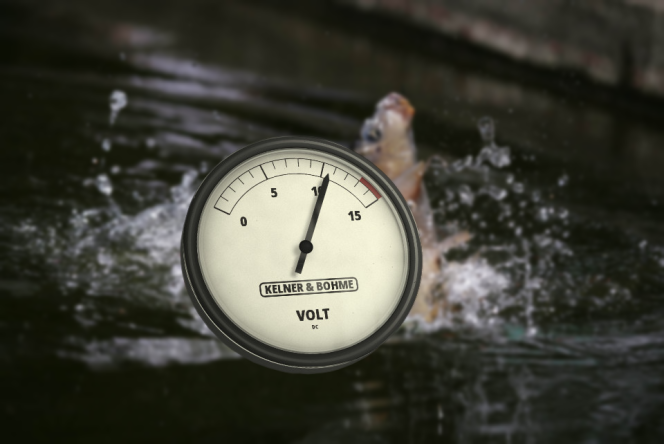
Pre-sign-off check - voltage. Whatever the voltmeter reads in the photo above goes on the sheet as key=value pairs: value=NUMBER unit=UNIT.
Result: value=10.5 unit=V
